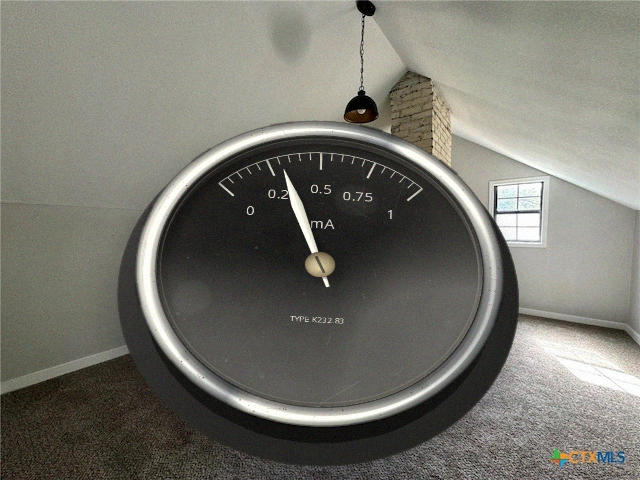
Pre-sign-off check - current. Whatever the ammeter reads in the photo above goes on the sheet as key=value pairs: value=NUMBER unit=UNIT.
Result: value=0.3 unit=mA
